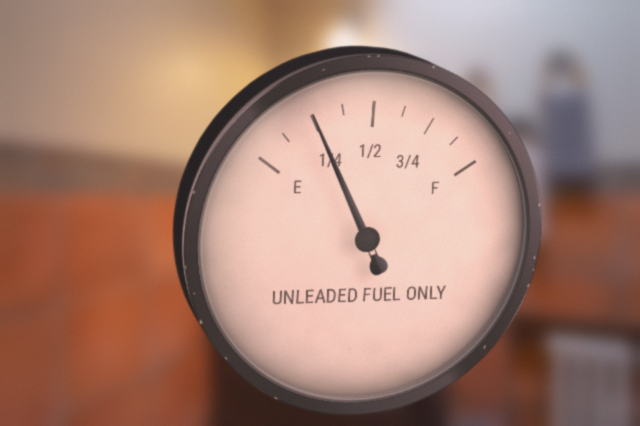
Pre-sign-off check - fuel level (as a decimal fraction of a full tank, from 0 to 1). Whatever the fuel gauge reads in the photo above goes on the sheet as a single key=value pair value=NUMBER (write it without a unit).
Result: value=0.25
